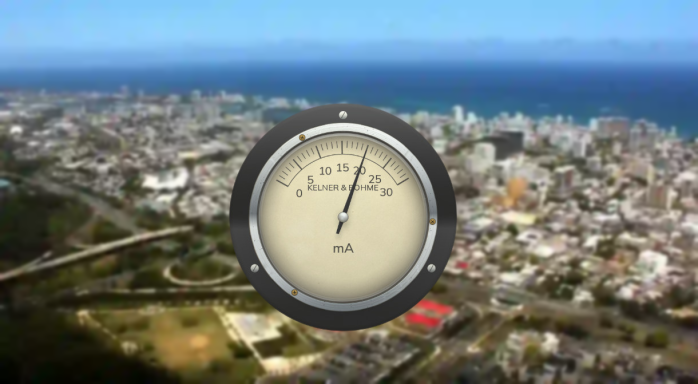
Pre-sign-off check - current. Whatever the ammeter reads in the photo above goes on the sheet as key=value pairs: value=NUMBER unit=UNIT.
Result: value=20 unit=mA
